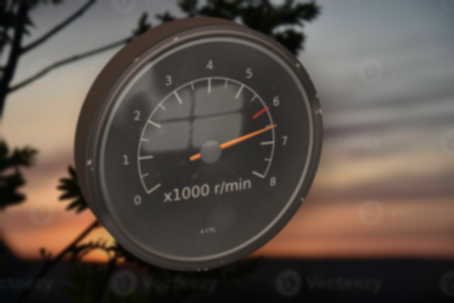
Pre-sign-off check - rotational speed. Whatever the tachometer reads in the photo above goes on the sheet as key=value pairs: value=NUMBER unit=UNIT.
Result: value=6500 unit=rpm
